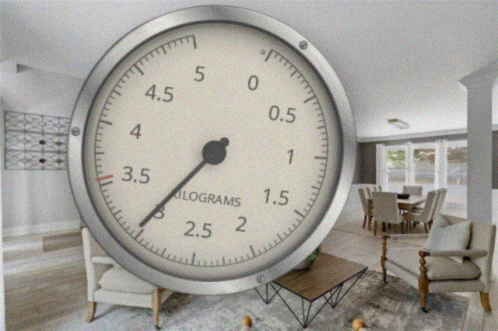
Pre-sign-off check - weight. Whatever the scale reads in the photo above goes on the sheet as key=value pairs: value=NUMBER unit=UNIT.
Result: value=3.05 unit=kg
